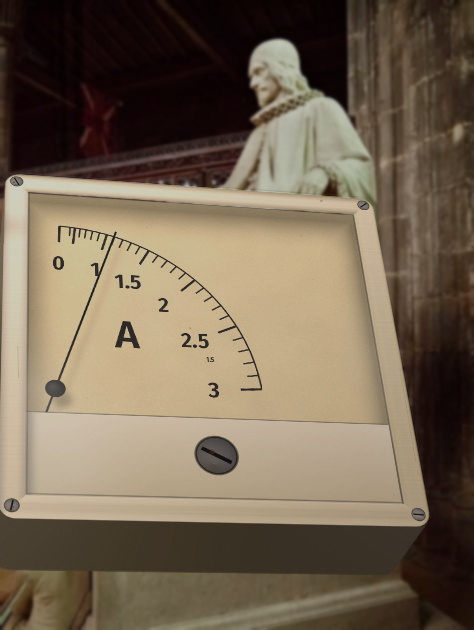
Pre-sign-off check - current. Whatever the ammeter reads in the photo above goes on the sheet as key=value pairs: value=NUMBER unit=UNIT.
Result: value=1.1 unit=A
